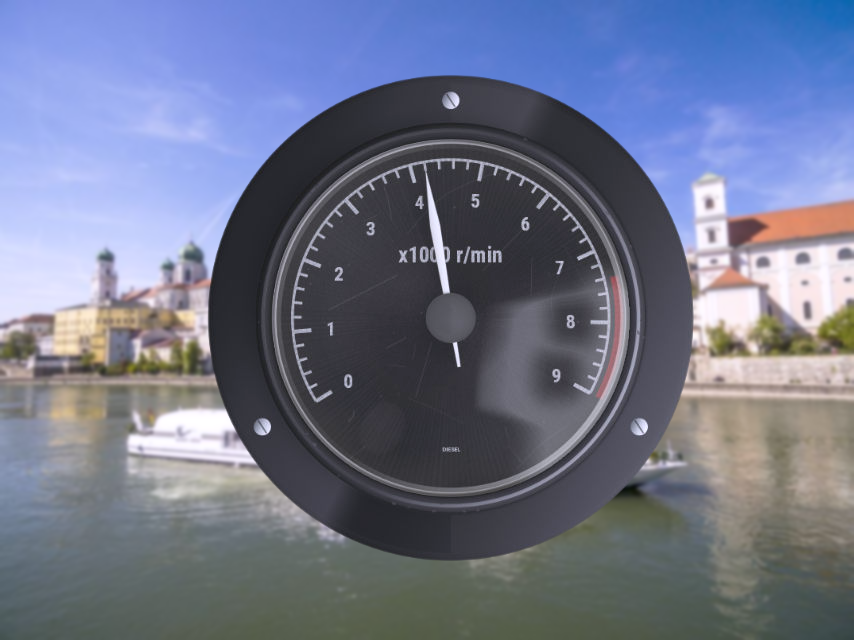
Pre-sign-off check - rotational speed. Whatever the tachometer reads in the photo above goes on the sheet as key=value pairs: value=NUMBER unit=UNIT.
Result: value=4200 unit=rpm
